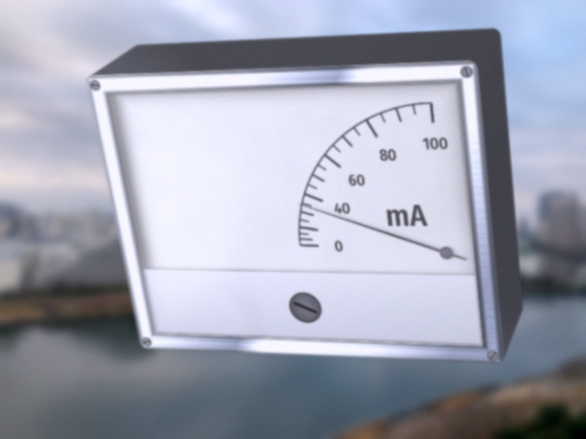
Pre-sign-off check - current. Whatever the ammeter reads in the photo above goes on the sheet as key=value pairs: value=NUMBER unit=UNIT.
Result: value=35 unit=mA
